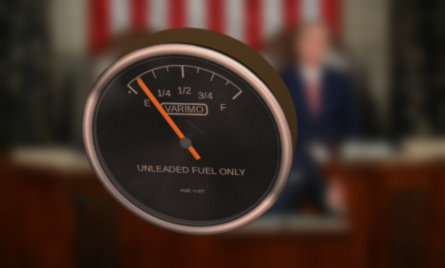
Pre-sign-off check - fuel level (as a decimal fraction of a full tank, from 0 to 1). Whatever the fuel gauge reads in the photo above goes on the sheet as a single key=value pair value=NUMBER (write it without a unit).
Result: value=0.125
